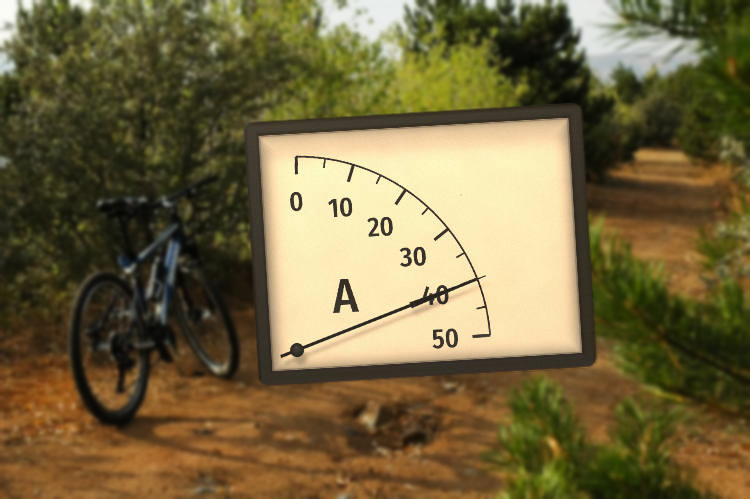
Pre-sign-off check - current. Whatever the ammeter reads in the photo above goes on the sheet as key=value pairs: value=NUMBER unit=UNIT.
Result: value=40 unit=A
